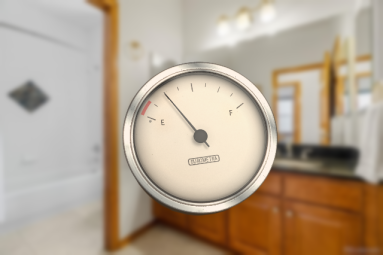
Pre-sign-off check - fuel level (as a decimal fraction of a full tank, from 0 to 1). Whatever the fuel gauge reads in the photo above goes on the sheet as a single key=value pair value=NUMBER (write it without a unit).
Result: value=0.25
